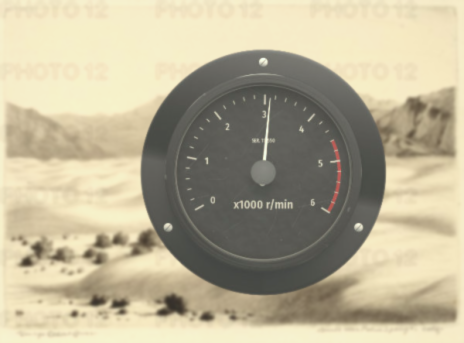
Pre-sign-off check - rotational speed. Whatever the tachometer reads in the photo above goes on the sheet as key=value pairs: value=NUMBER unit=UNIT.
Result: value=3100 unit=rpm
